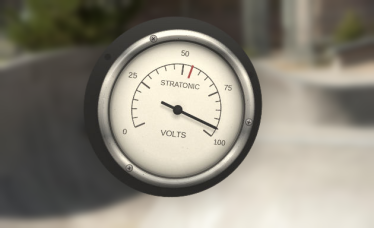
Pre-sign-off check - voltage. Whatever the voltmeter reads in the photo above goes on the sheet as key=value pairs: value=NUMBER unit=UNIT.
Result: value=95 unit=V
